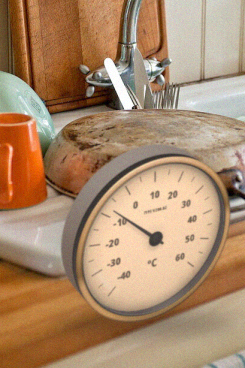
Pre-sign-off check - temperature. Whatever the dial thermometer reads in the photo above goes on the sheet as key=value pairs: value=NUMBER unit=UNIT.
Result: value=-7.5 unit=°C
